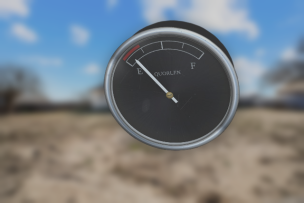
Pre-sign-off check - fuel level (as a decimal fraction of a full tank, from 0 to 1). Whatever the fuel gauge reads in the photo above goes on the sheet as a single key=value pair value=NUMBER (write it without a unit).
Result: value=0.125
